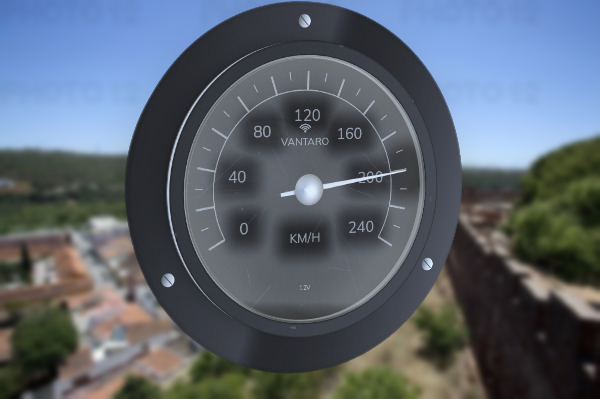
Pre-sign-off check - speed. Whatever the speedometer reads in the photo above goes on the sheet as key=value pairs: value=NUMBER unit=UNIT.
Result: value=200 unit=km/h
